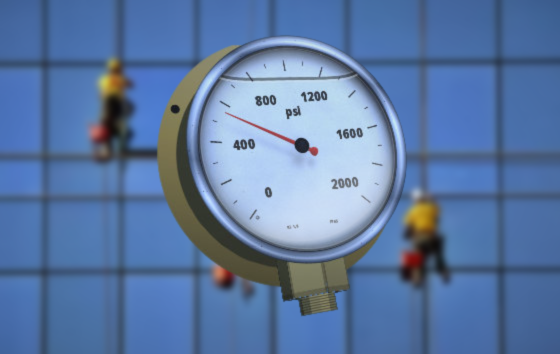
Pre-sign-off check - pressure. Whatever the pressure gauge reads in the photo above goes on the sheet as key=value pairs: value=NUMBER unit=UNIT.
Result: value=550 unit=psi
